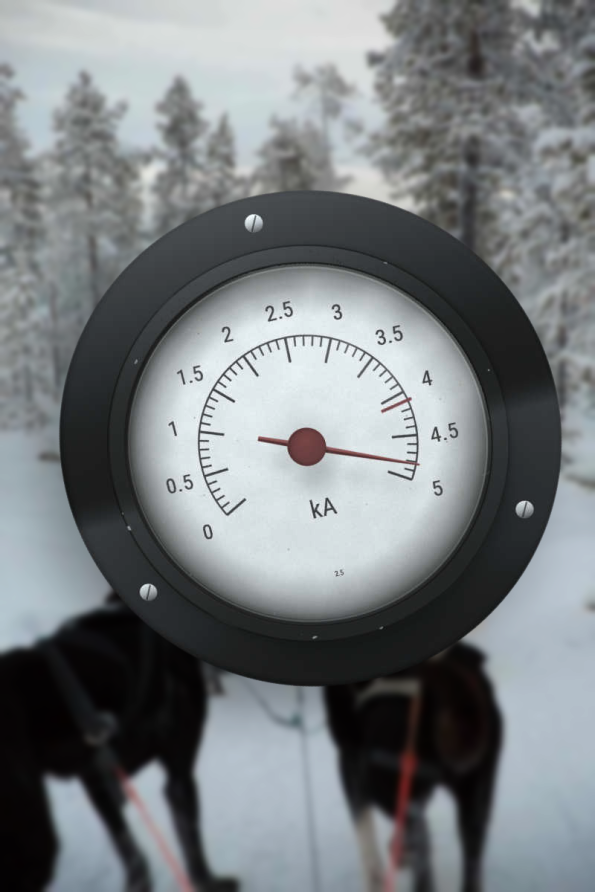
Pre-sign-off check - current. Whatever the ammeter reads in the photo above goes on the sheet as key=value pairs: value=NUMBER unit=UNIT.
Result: value=4.8 unit=kA
